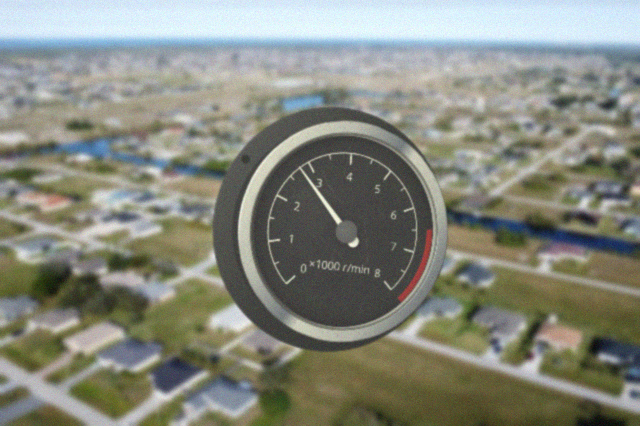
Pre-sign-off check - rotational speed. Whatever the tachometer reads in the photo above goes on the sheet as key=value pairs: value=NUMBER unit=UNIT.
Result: value=2750 unit=rpm
